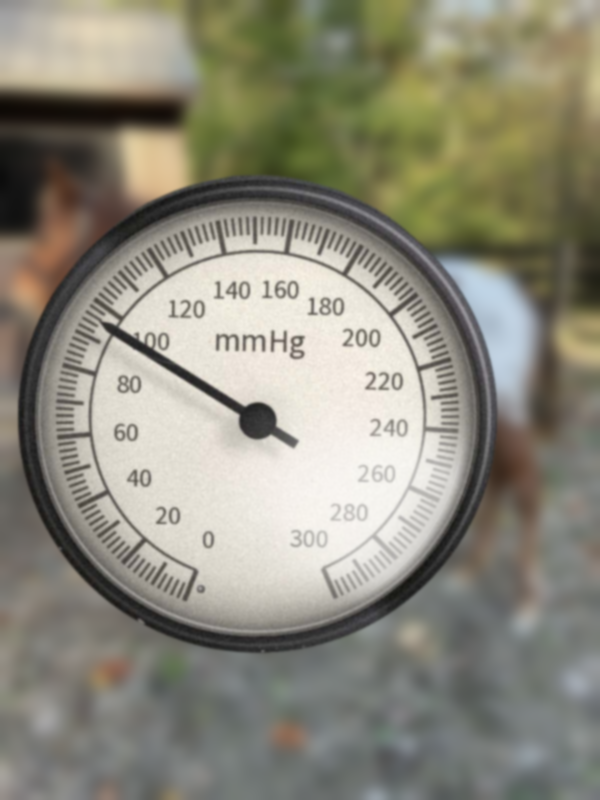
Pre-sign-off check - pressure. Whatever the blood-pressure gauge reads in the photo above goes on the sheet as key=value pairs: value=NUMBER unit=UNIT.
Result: value=96 unit=mmHg
